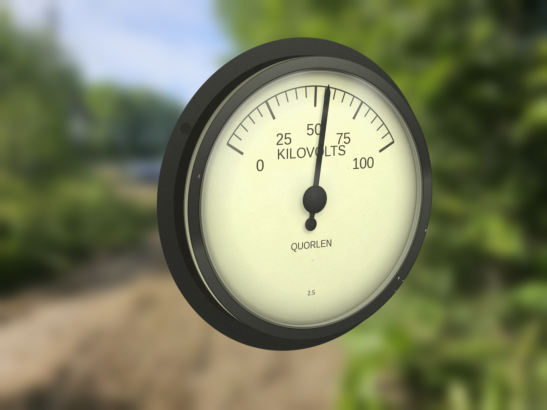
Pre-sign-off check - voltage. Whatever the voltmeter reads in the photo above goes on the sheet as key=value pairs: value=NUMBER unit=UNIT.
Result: value=55 unit=kV
